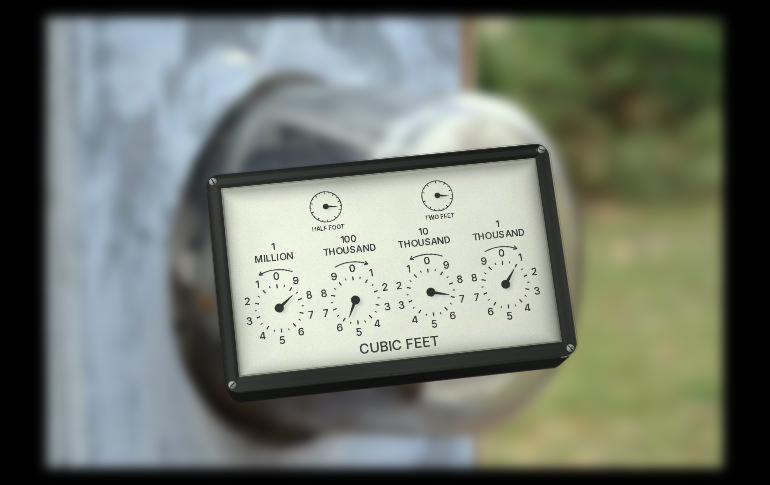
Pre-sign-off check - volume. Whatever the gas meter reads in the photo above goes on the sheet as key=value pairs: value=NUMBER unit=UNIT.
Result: value=857100 unit=ft³
